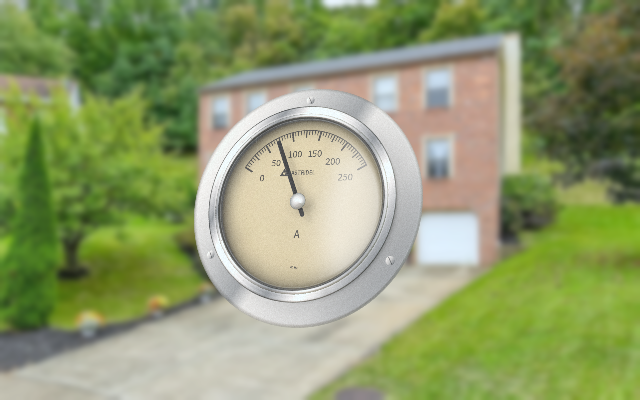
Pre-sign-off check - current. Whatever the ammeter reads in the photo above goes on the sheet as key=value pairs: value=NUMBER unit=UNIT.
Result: value=75 unit=A
